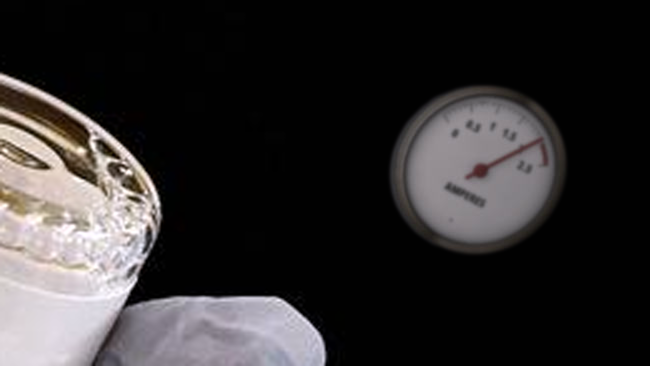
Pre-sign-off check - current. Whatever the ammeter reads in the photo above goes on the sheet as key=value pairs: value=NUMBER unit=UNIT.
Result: value=2 unit=A
